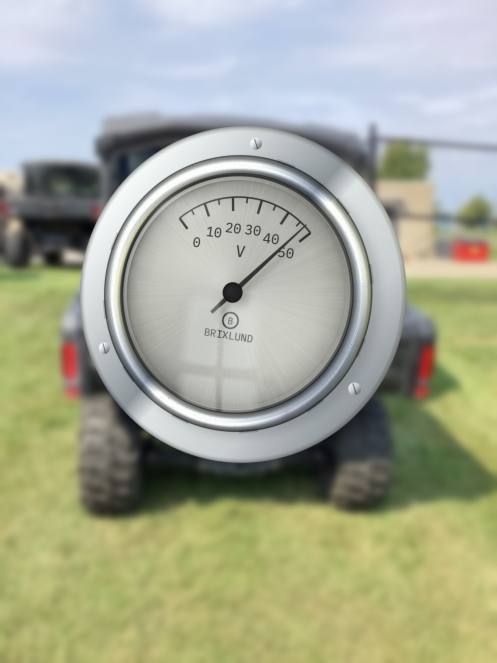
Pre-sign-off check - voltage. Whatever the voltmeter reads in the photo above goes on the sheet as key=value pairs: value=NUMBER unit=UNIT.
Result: value=47.5 unit=V
